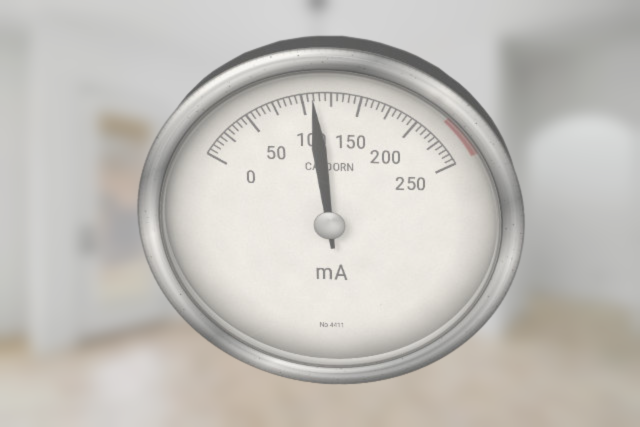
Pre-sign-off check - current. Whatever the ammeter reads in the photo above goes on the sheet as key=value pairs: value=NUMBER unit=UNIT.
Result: value=110 unit=mA
